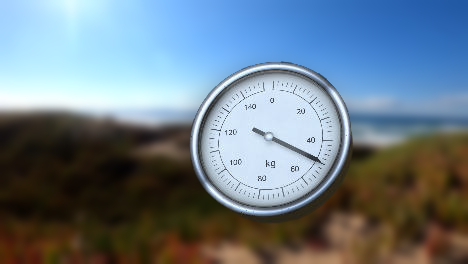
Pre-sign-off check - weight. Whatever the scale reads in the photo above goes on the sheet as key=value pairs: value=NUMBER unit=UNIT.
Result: value=50 unit=kg
